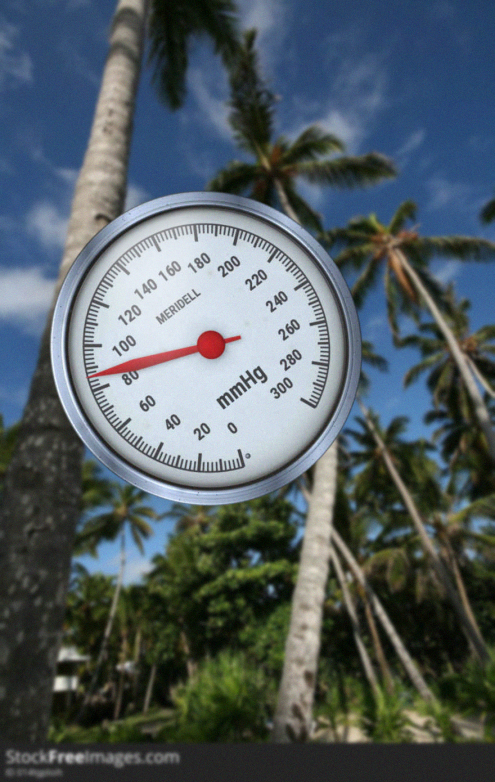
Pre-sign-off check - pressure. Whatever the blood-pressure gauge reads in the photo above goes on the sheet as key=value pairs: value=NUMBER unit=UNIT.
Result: value=86 unit=mmHg
